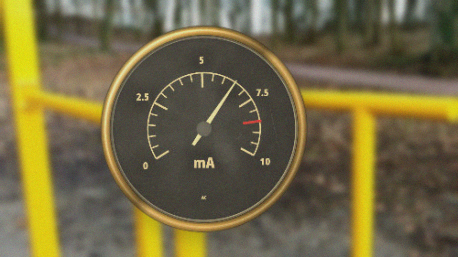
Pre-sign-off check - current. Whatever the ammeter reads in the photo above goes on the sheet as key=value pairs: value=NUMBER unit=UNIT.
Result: value=6.5 unit=mA
